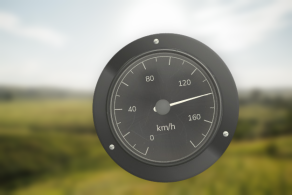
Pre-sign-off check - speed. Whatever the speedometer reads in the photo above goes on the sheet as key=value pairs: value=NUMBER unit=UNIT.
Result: value=140 unit=km/h
